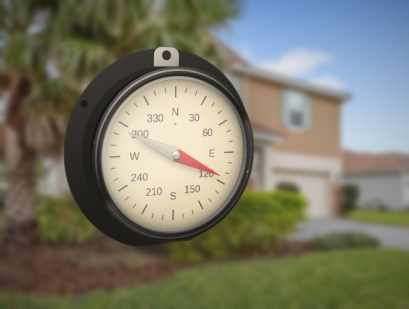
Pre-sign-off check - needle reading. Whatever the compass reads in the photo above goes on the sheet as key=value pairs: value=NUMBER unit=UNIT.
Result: value=115 unit=°
